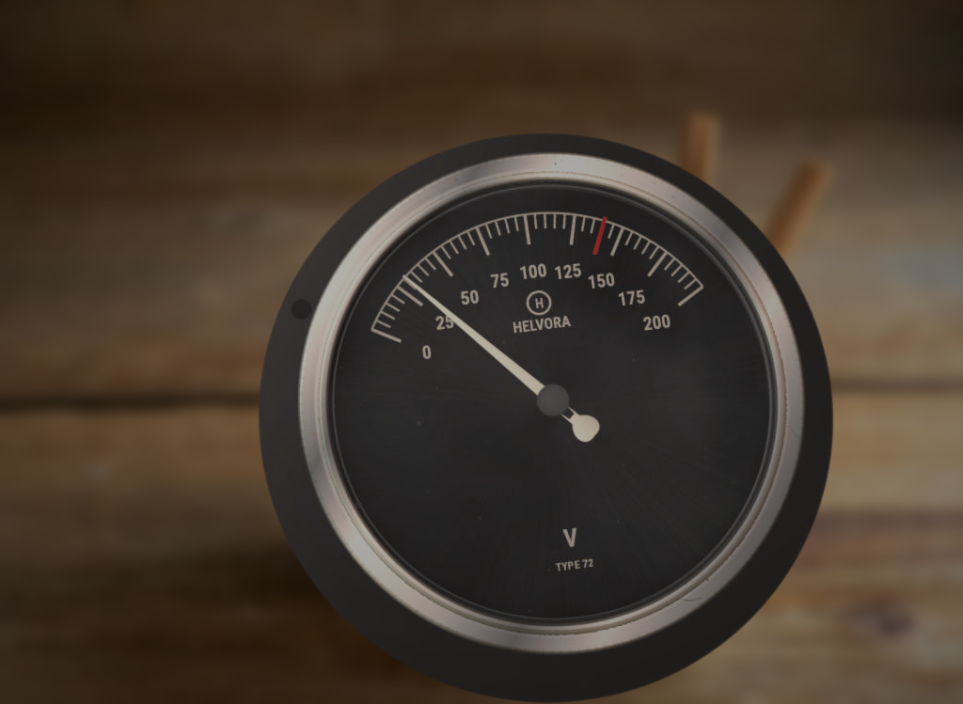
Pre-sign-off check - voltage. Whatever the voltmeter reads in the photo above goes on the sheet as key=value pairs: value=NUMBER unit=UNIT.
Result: value=30 unit=V
